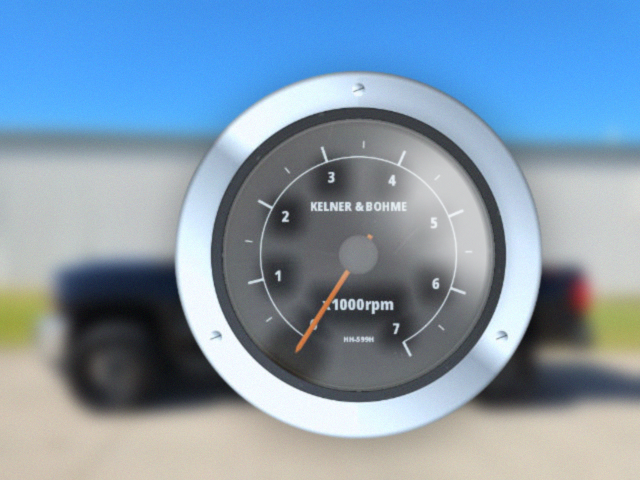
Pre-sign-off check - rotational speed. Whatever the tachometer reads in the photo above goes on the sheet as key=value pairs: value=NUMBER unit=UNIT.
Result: value=0 unit=rpm
